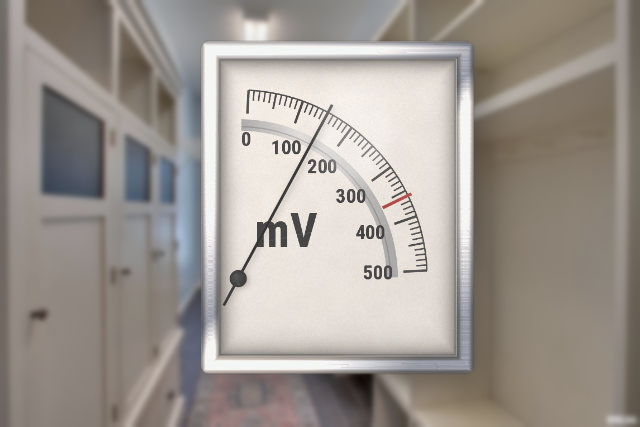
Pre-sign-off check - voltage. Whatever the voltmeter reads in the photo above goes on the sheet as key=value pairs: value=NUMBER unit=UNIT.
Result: value=150 unit=mV
